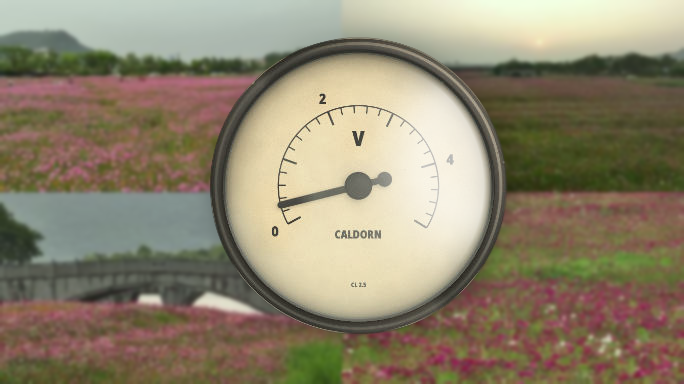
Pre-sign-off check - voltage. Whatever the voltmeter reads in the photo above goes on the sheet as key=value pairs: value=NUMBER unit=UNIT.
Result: value=0.3 unit=V
